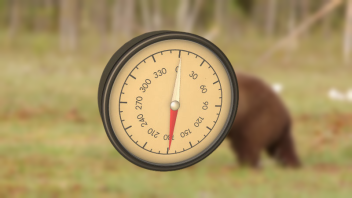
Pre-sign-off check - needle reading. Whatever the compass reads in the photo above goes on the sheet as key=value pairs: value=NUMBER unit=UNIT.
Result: value=180 unit=°
